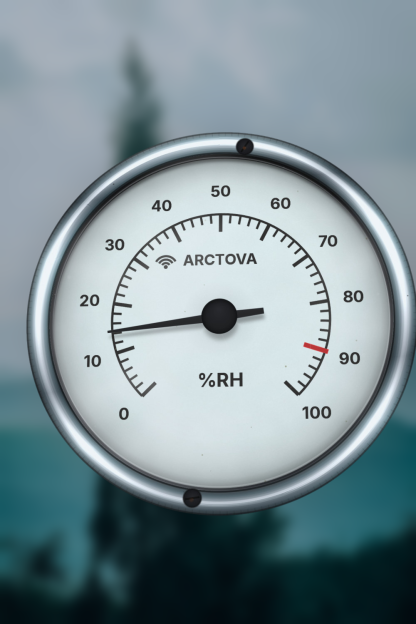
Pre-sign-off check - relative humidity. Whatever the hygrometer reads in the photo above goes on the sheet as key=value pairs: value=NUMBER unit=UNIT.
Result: value=14 unit=%
